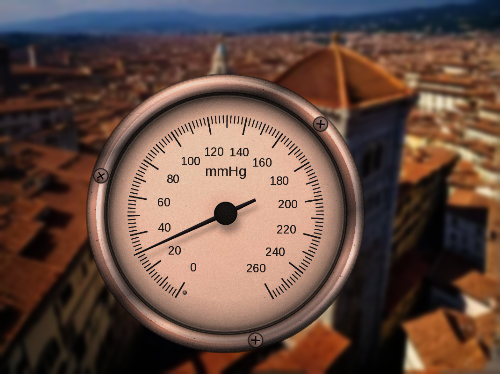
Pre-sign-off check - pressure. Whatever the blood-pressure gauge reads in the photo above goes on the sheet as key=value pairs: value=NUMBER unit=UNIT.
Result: value=30 unit=mmHg
